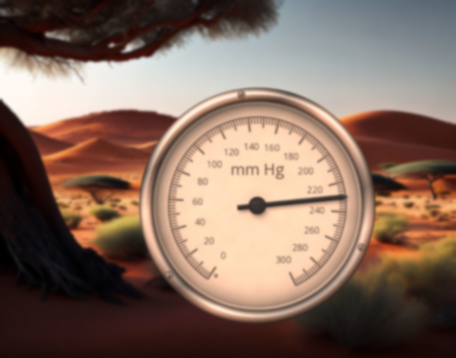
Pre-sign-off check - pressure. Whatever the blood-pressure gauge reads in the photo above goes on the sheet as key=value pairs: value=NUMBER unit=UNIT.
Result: value=230 unit=mmHg
